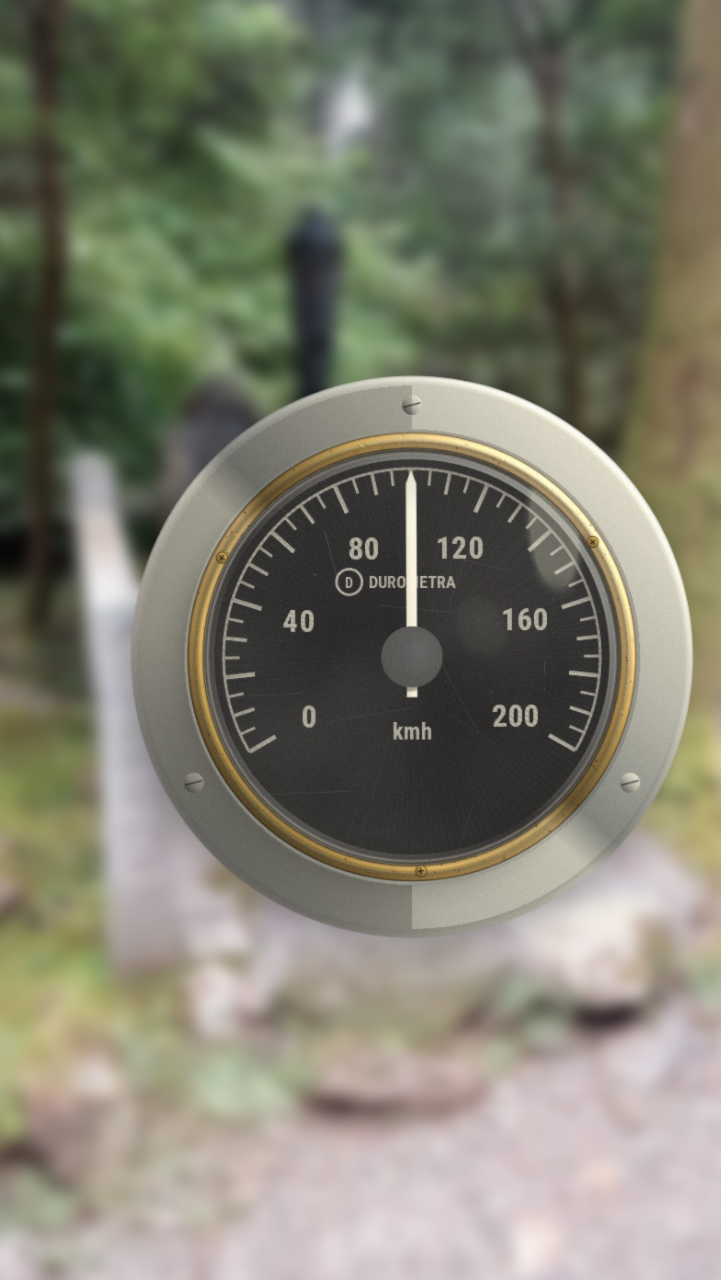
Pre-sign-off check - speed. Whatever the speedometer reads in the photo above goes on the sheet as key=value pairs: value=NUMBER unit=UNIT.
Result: value=100 unit=km/h
